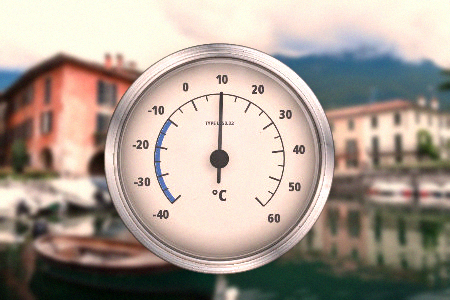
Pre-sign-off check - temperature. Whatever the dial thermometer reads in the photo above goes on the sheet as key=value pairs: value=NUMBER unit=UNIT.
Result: value=10 unit=°C
